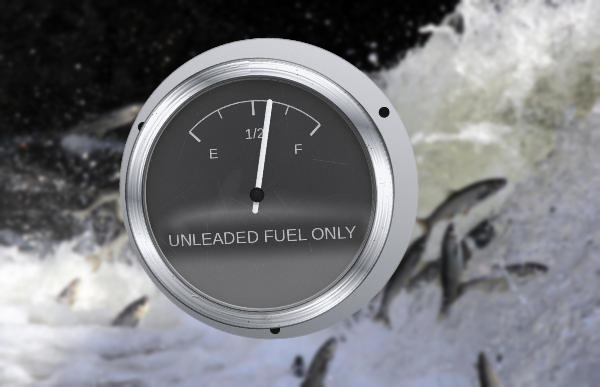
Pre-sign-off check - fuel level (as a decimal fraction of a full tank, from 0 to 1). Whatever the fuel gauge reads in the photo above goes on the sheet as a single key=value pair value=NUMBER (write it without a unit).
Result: value=0.625
